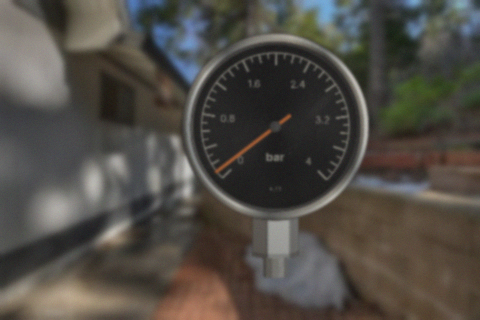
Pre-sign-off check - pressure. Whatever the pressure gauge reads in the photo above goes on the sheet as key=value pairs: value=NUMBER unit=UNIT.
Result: value=0.1 unit=bar
